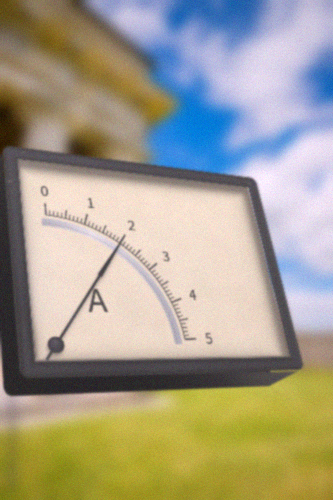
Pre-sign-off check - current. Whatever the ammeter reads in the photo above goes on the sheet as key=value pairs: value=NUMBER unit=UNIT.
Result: value=2 unit=A
